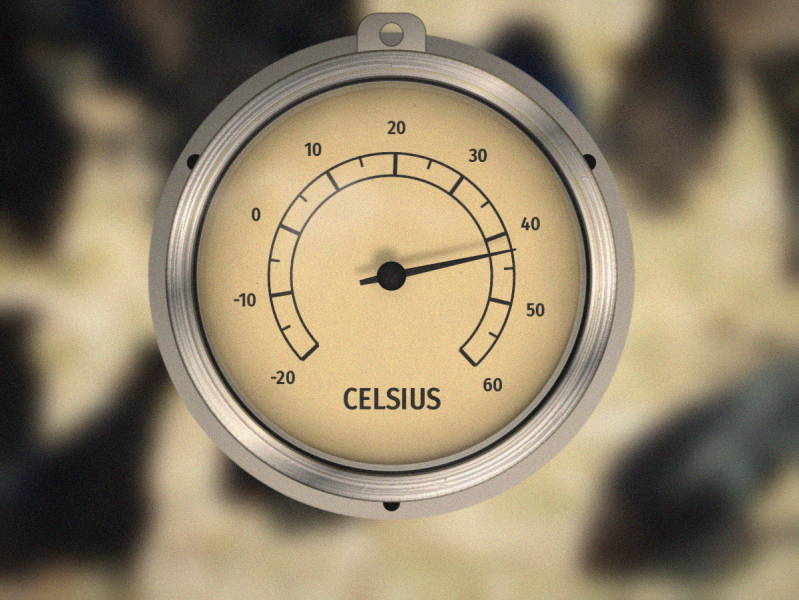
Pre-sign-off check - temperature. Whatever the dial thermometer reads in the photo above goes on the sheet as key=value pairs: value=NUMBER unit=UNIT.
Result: value=42.5 unit=°C
